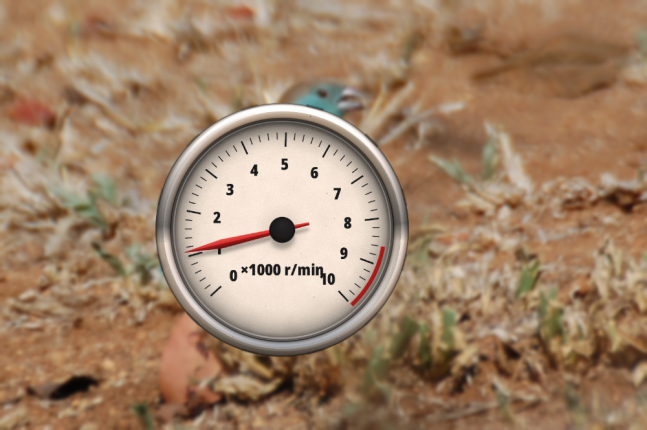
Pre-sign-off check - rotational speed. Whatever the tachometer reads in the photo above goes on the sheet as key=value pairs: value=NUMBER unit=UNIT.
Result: value=1100 unit=rpm
